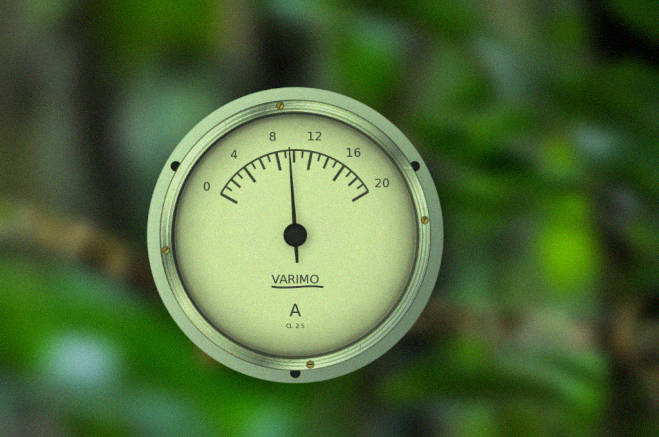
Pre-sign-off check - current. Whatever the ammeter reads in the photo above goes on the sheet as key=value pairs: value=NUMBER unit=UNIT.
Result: value=9.5 unit=A
